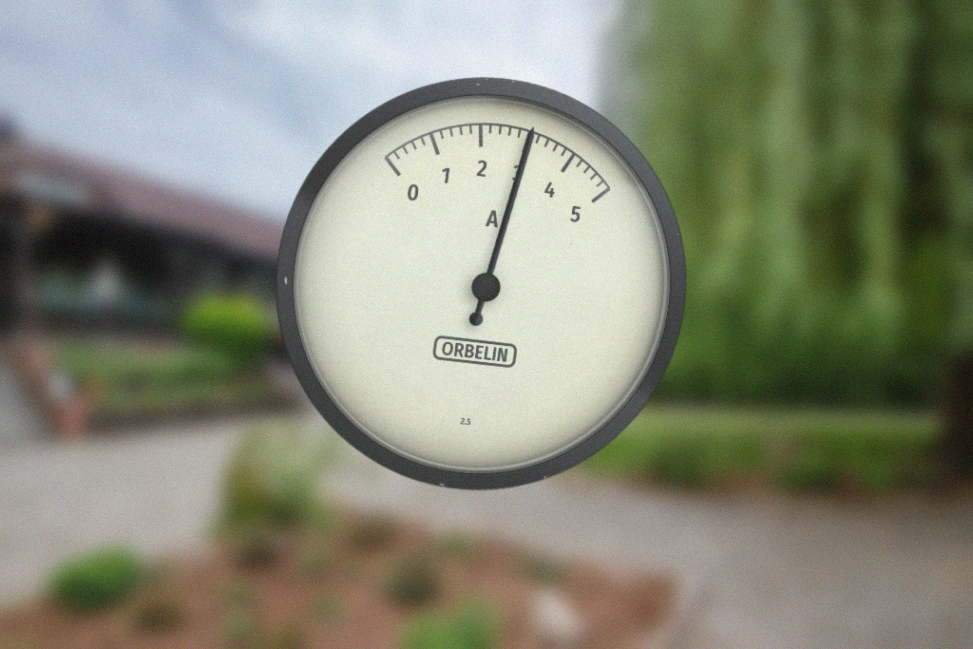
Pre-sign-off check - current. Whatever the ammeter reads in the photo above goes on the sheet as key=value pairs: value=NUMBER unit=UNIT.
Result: value=3 unit=A
